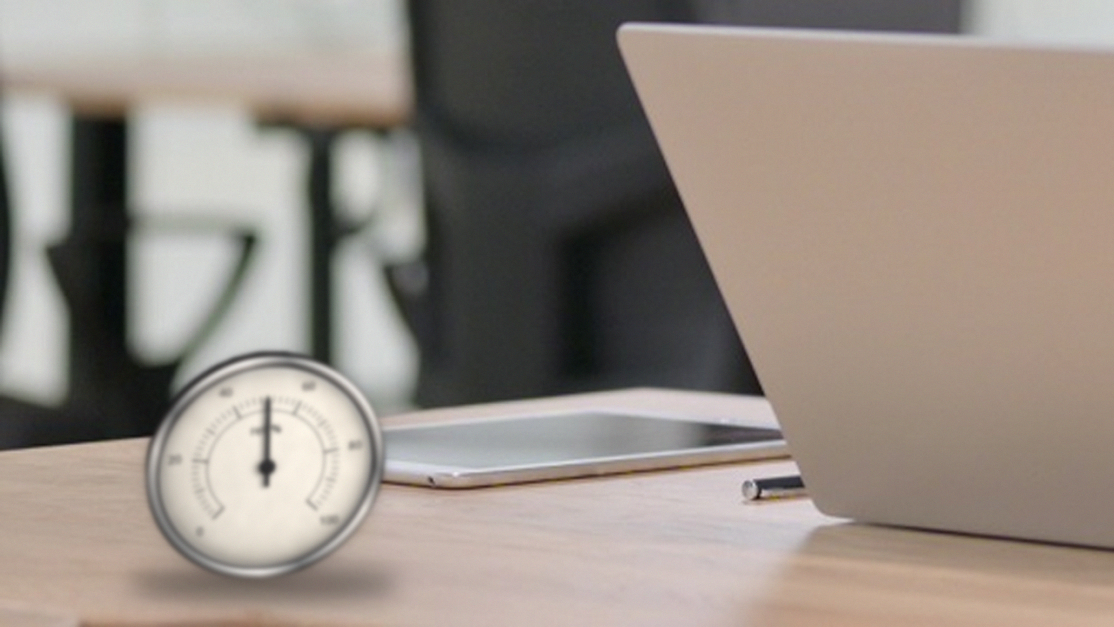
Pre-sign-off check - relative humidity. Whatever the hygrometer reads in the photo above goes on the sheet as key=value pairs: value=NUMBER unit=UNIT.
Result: value=50 unit=%
